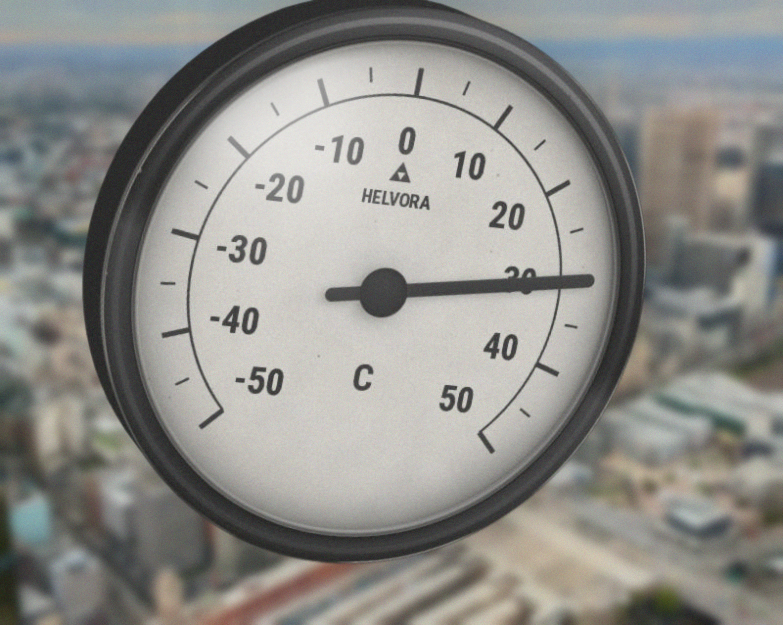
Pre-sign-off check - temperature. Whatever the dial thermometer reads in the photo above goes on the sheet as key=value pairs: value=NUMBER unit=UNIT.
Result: value=30 unit=°C
